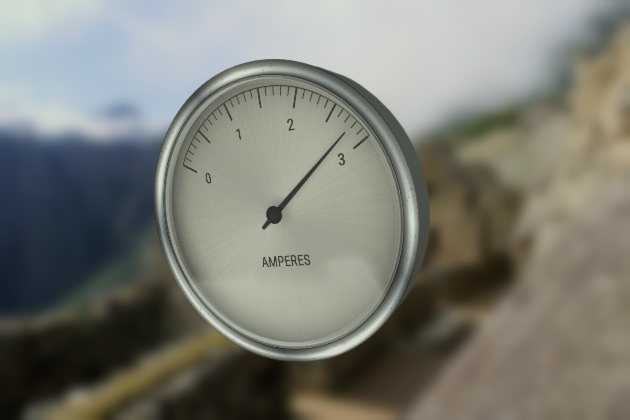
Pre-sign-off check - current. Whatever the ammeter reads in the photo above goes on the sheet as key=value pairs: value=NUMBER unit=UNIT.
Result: value=2.8 unit=A
